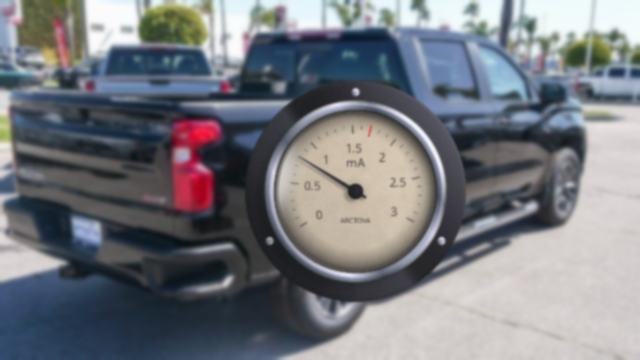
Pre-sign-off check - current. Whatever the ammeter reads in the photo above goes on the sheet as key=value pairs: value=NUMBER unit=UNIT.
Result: value=0.8 unit=mA
